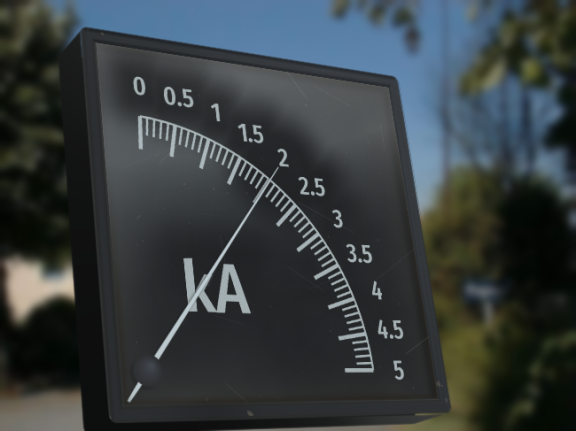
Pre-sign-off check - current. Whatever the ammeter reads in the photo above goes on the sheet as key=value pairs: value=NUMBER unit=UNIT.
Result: value=2 unit=kA
